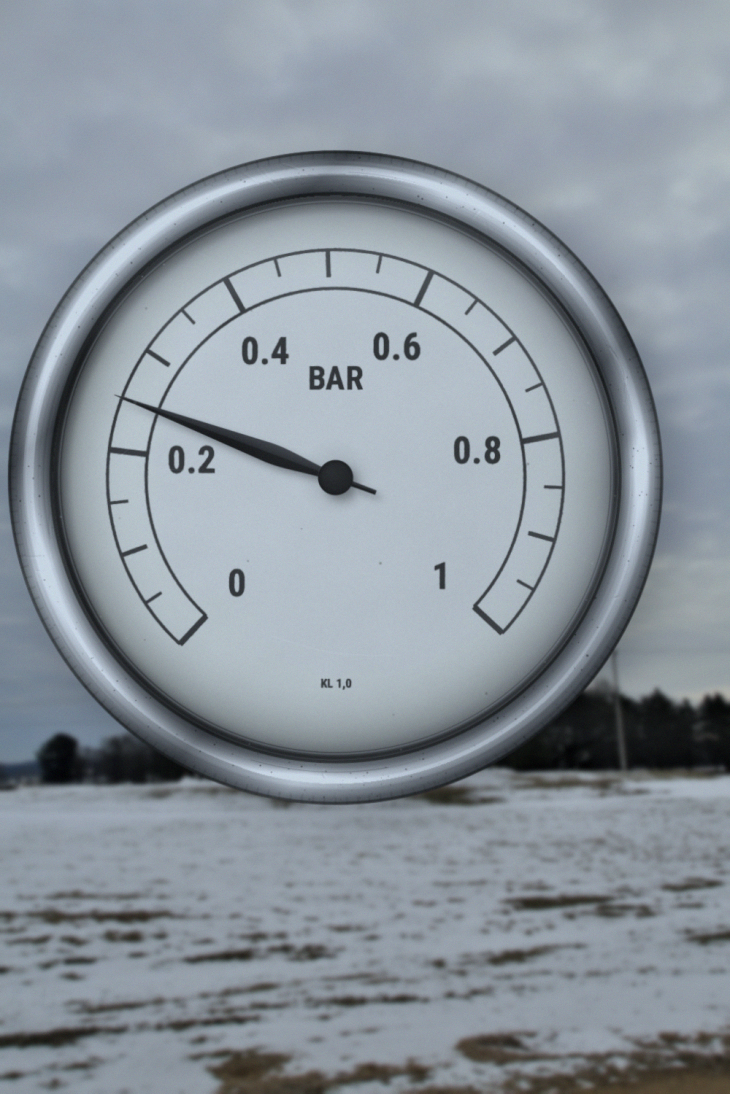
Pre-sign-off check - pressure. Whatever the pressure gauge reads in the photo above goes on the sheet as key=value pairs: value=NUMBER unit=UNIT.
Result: value=0.25 unit=bar
